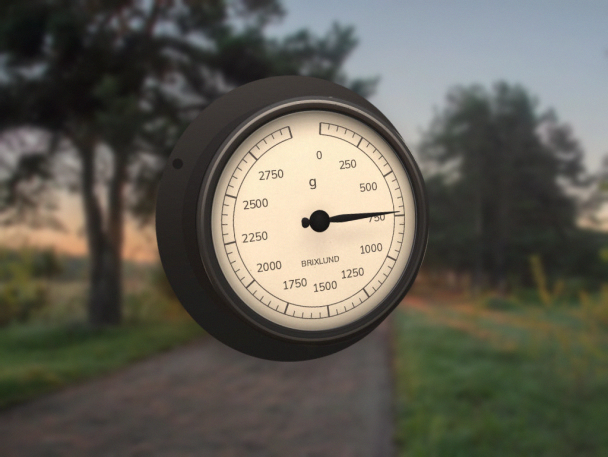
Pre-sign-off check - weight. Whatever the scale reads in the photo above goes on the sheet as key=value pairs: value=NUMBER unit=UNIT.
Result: value=725 unit=g
